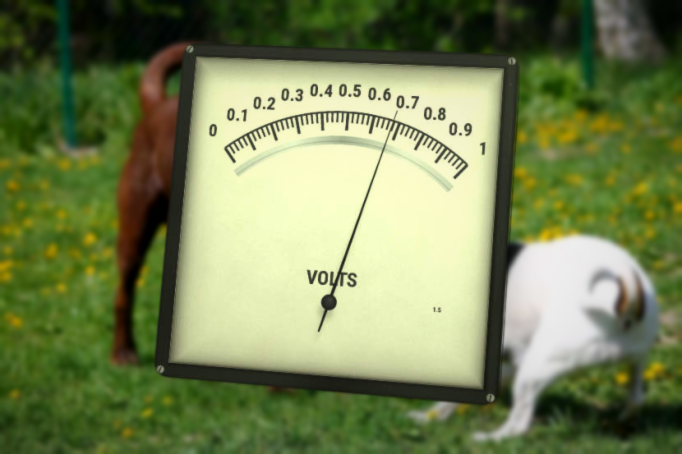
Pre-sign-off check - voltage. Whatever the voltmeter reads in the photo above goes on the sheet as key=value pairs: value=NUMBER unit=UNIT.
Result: value=0.68 unit=V
